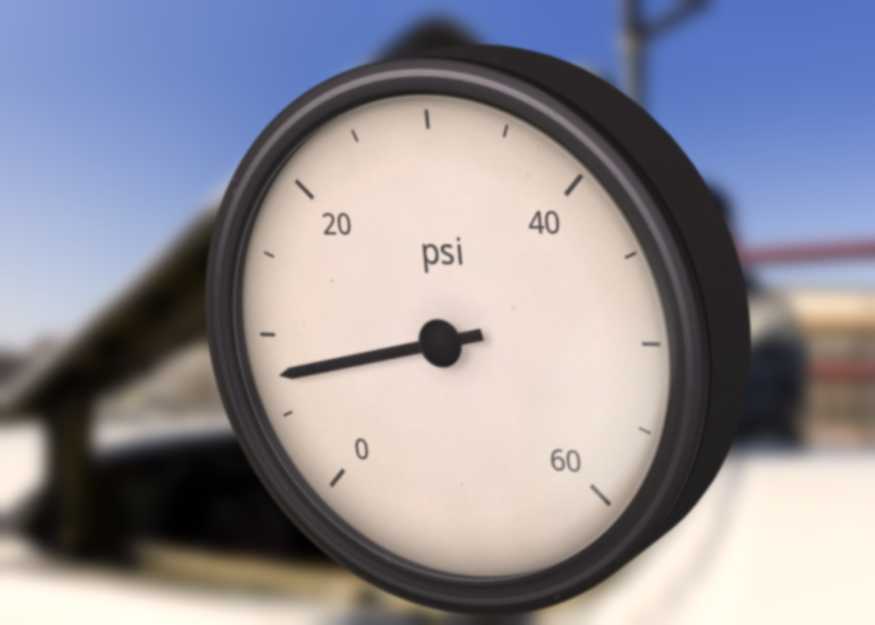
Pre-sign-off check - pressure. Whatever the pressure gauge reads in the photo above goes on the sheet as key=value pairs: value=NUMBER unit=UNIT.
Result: value=7.5 unit=psi
